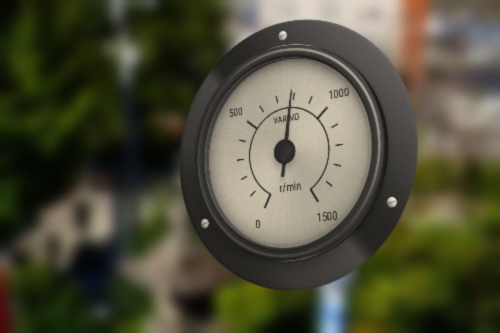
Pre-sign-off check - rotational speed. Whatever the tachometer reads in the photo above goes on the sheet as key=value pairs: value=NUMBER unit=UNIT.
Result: value=800 unit=rpm
